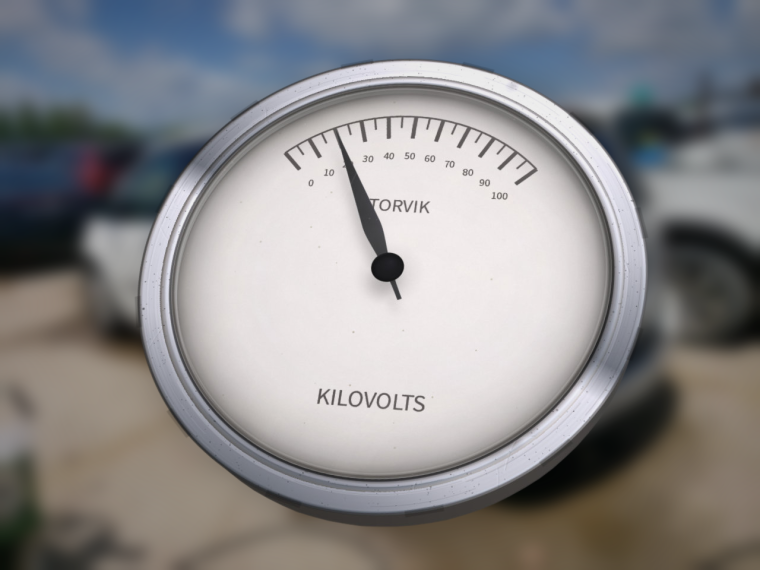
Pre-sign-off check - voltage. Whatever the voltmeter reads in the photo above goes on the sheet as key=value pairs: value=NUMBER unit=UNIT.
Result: value=20 unit=kV
